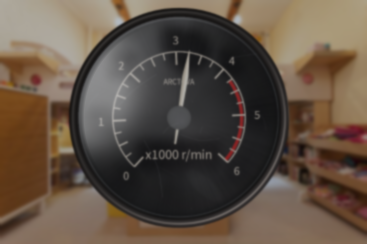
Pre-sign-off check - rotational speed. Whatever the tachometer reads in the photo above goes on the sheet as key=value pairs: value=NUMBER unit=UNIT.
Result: value=3250 unit=rpm
